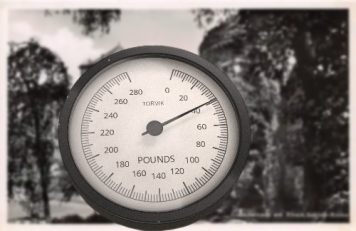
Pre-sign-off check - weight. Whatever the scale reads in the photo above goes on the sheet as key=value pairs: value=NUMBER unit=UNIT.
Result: value=40 unit=lb
